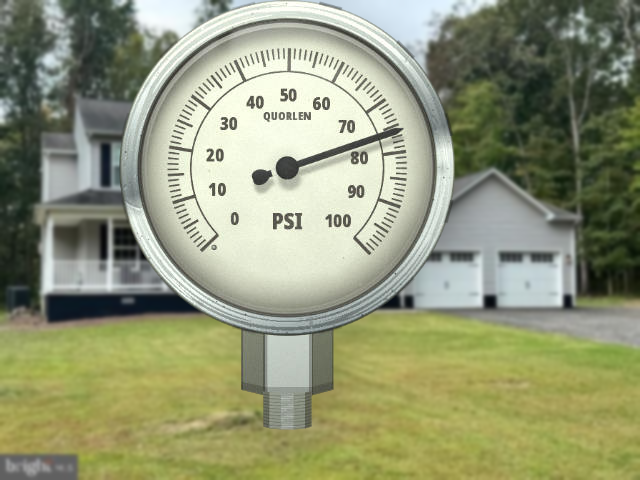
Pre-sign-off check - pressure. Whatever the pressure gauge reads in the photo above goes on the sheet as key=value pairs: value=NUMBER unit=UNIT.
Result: value=76 unit=psi
